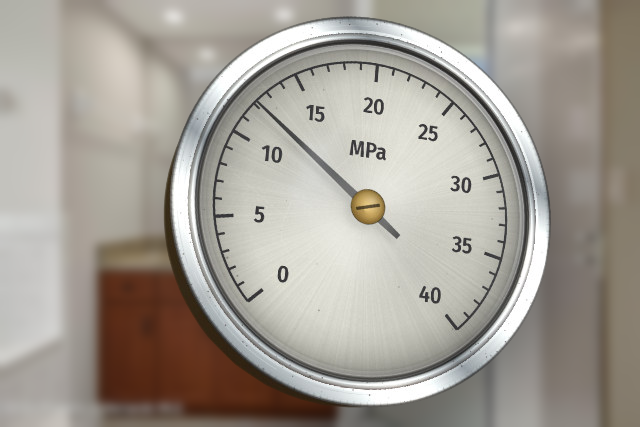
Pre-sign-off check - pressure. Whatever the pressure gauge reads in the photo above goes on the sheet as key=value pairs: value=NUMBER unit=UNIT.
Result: value=12 unit=MPa
